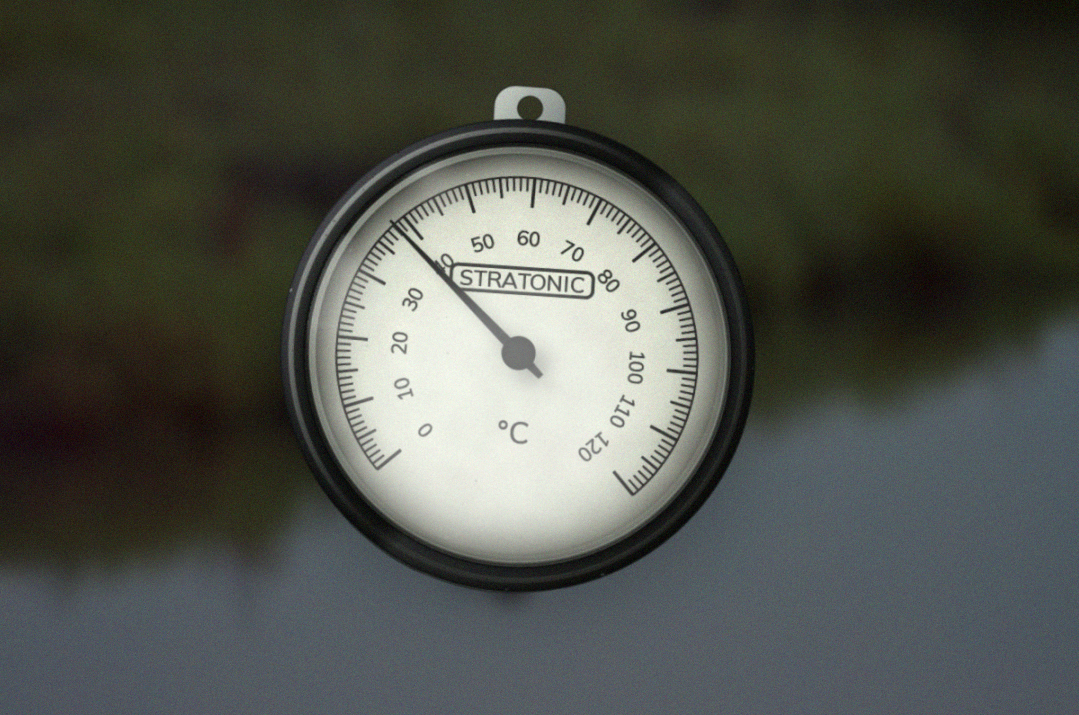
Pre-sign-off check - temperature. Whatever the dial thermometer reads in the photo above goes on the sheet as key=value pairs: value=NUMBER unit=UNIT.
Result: value=38 unit=°C
